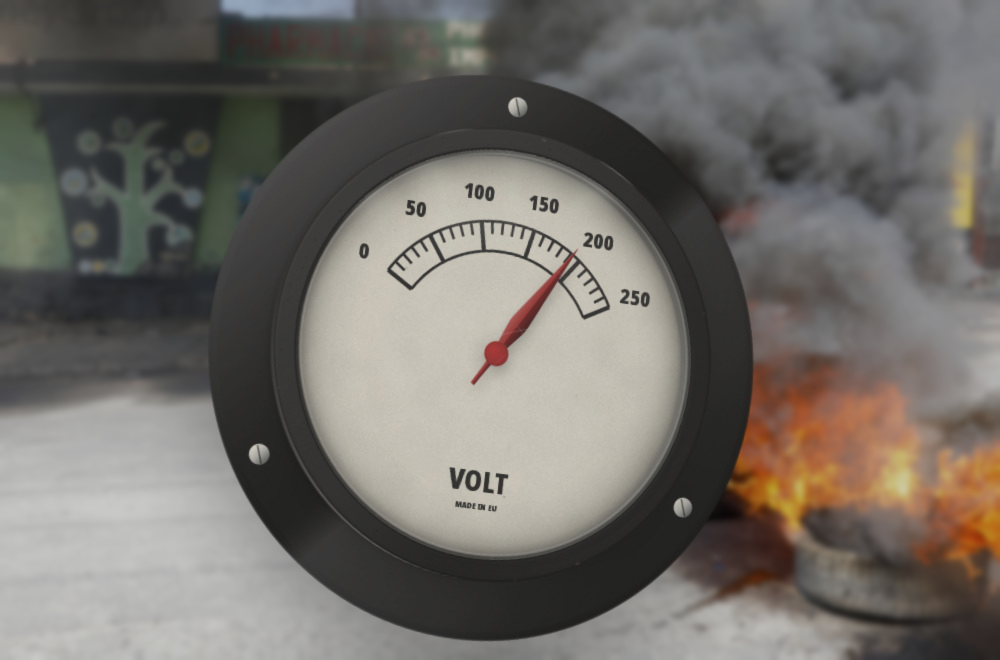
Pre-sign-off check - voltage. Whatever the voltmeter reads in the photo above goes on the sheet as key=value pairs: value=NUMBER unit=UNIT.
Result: value=190 unit=V
